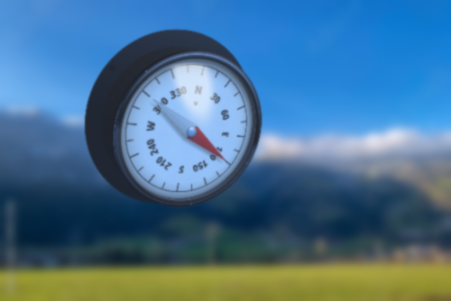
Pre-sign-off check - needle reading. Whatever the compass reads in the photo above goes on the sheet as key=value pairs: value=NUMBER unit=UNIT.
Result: value=120 unit=°
